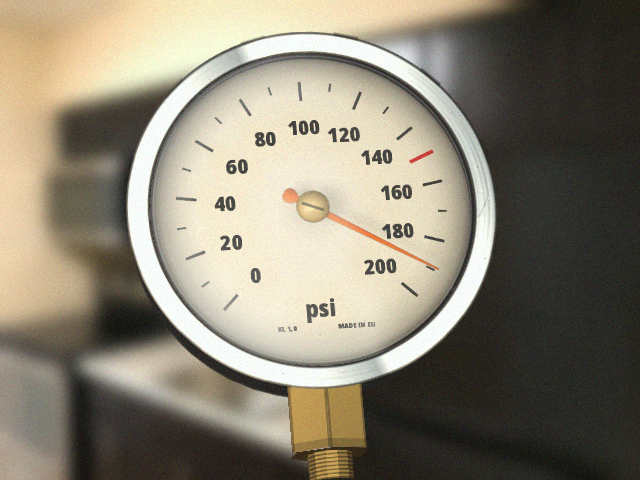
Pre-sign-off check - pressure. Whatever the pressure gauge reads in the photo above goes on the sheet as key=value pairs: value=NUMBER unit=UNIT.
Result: value=190 unit=psi
